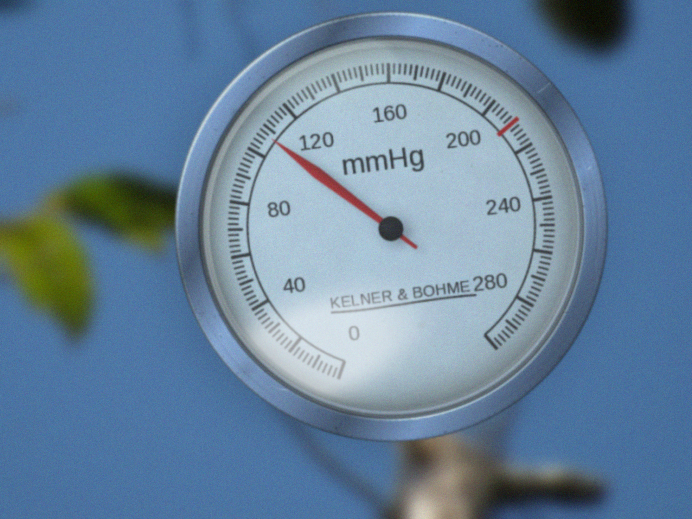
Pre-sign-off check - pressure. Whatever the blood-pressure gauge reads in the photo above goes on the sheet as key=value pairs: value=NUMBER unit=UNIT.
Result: value=108 unit=mmHg
